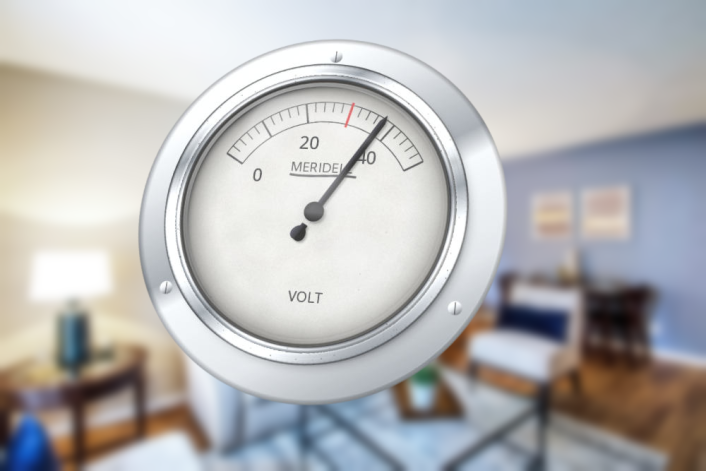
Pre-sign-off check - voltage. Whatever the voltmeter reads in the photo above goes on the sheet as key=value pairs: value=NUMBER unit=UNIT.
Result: value=38 unit=V
